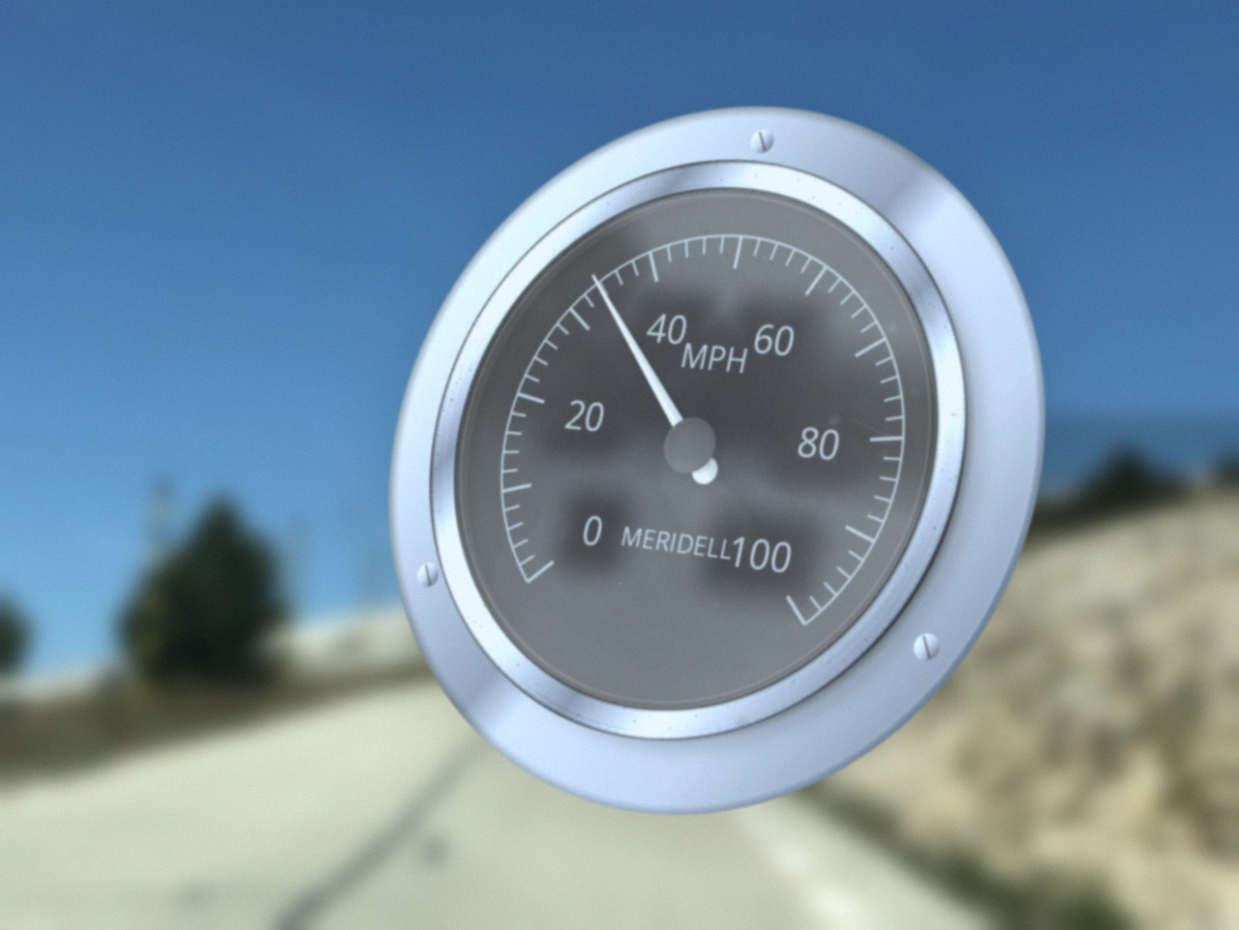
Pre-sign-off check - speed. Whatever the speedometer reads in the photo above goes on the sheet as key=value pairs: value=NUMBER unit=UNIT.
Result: value=34 unit=mph
